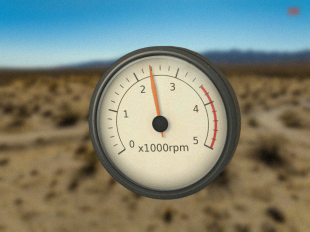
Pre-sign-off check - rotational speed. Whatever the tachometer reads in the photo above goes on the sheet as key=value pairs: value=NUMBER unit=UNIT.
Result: value=2400 unit=rpm
